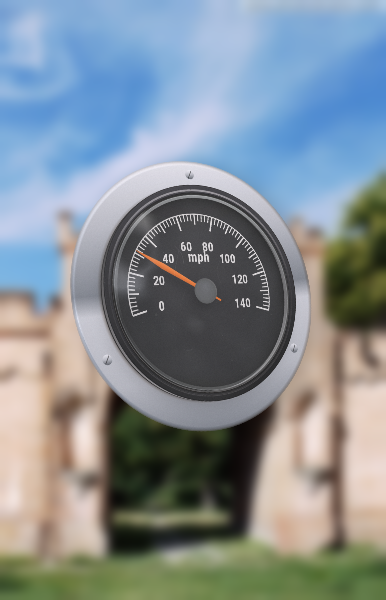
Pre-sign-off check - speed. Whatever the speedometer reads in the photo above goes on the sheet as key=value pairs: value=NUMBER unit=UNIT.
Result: value=30 unit=mph
